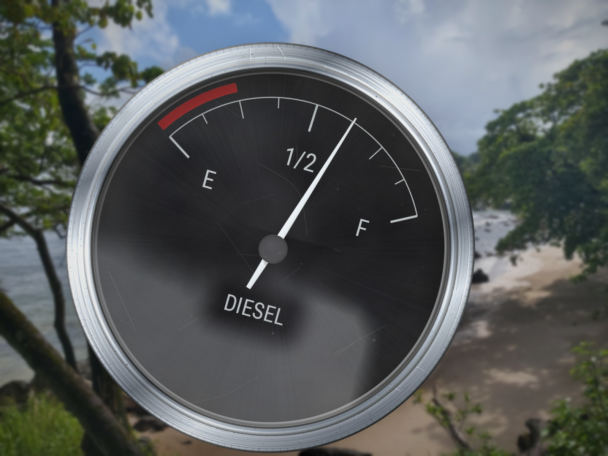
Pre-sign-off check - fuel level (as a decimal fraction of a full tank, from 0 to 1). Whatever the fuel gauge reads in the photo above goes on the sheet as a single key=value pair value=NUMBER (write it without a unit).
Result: value=0.625
